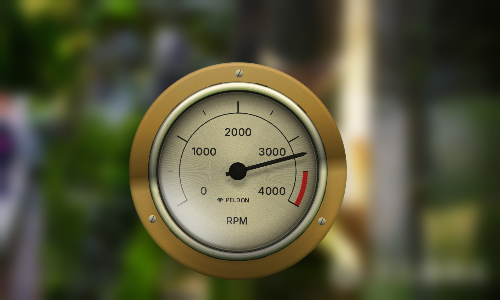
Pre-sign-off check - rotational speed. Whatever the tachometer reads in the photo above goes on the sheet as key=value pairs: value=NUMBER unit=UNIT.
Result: value=3250 unit=rpm
